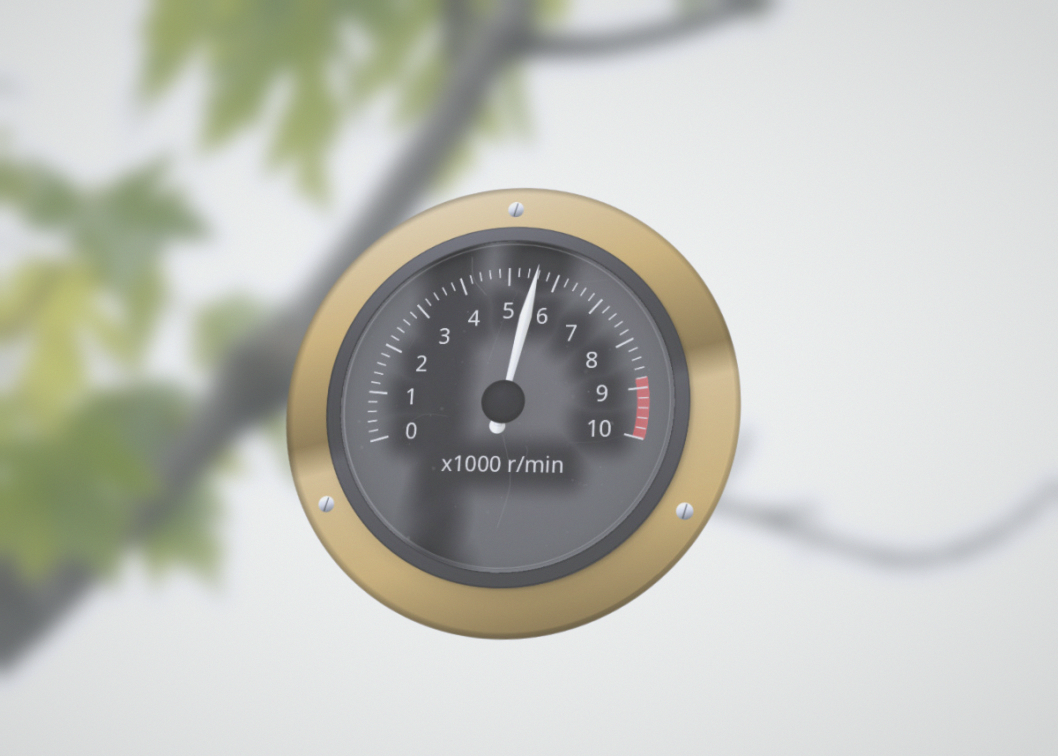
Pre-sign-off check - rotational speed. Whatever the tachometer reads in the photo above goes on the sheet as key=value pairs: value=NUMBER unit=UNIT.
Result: value=5600 unit=rpm
